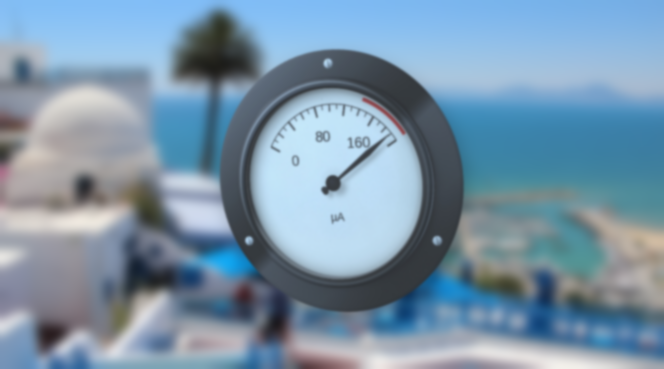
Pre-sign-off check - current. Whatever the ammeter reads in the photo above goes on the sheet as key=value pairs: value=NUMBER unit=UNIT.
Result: value=190 unit=µA
